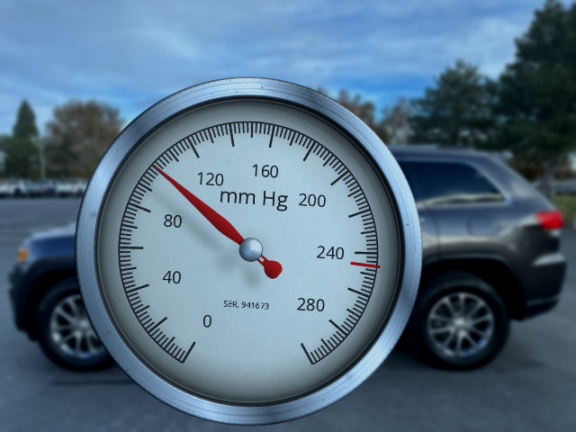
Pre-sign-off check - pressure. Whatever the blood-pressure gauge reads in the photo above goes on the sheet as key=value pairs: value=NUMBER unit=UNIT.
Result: value=100 unit=mmHg
